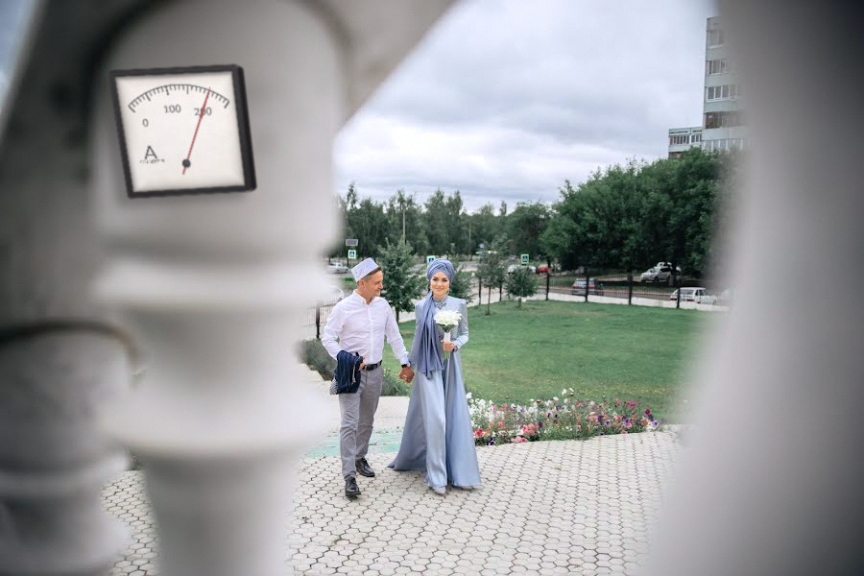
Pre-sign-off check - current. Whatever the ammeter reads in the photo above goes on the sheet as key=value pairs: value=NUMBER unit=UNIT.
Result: value=200 unit=A
